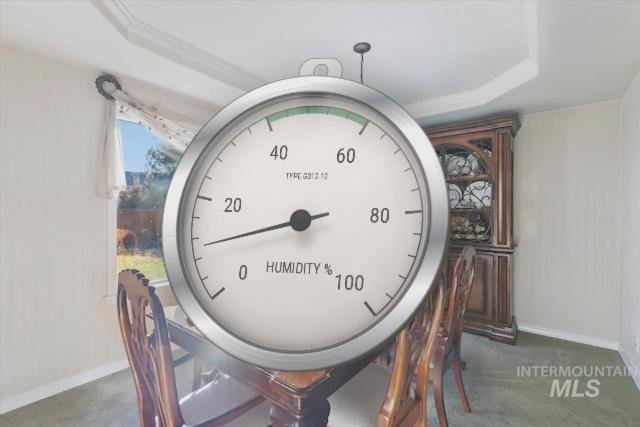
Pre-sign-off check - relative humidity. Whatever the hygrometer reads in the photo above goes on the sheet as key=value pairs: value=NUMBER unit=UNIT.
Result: value=10 unit=%
